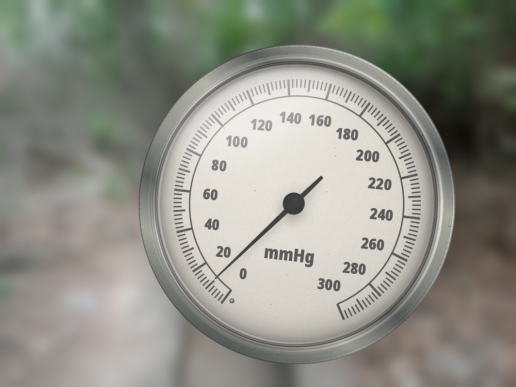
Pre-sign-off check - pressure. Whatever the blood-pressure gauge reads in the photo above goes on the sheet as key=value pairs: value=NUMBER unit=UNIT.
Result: value=10 unit=mmHg
